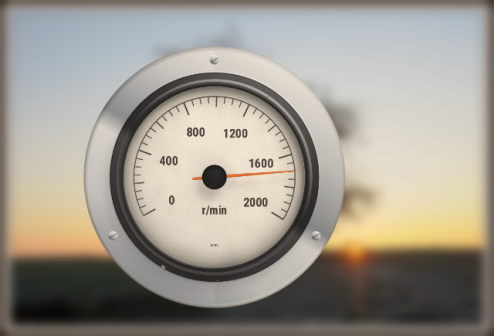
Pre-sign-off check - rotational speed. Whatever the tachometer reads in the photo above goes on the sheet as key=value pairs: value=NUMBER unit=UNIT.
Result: value=1700 unit=rpm
